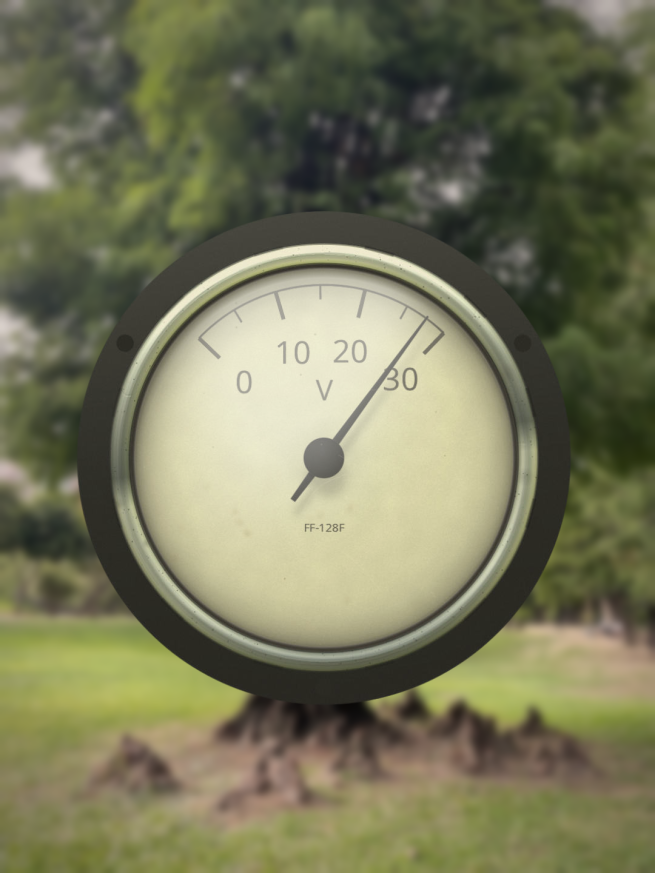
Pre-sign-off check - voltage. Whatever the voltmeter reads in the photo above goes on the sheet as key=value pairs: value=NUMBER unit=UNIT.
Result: value=27.5 unit=V
